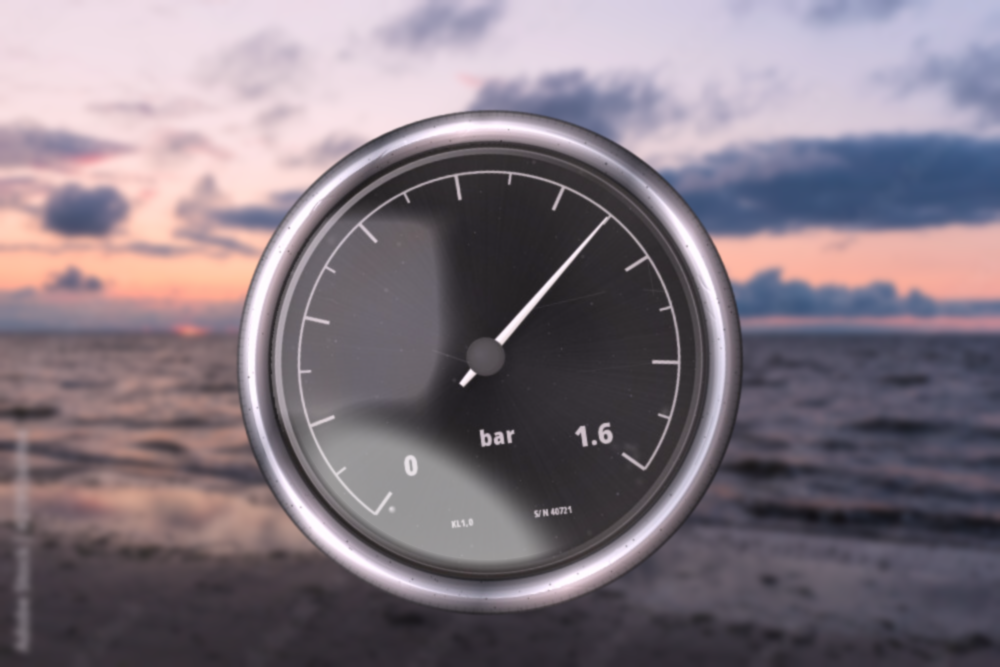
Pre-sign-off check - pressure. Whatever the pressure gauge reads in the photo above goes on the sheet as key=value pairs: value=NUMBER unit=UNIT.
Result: value=1.1 unit=bar
